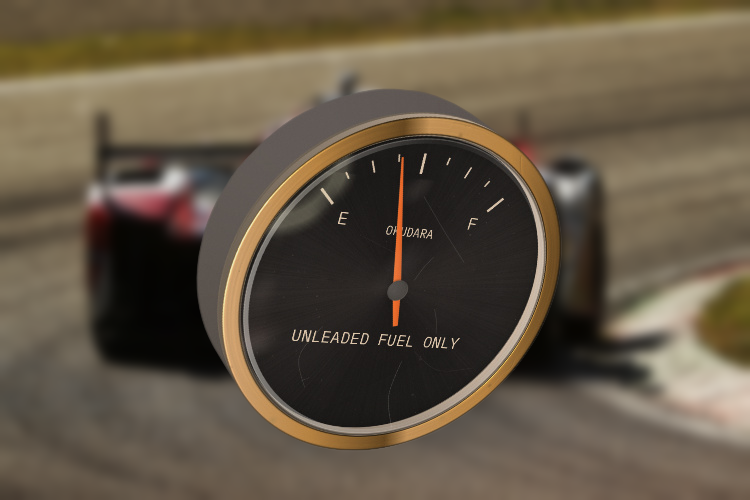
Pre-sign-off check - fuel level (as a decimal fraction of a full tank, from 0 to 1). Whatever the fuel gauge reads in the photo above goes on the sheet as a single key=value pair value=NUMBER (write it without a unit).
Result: value=0.375
